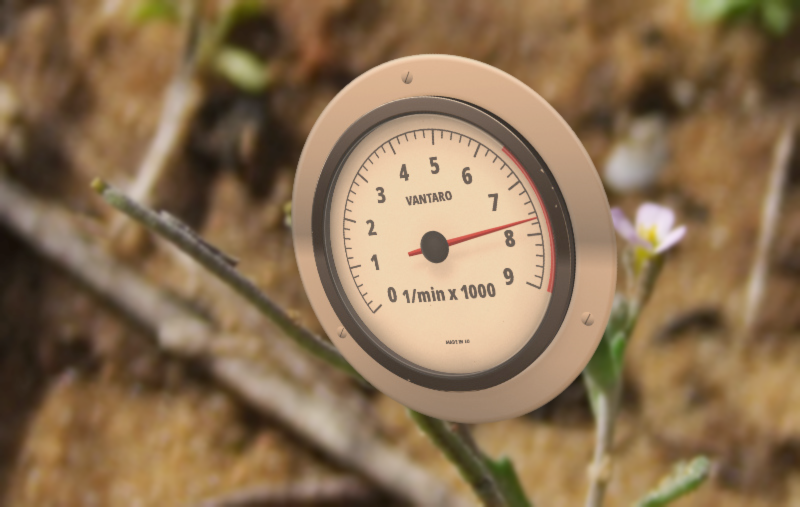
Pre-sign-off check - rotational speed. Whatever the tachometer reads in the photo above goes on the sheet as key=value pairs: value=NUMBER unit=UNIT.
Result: value=7700 unit=rpm
